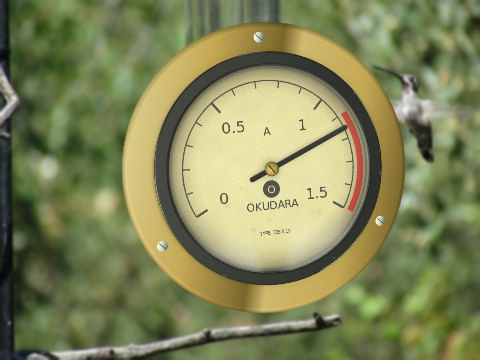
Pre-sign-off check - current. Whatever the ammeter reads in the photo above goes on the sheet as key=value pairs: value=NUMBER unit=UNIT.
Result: value=1.15 unit=A
